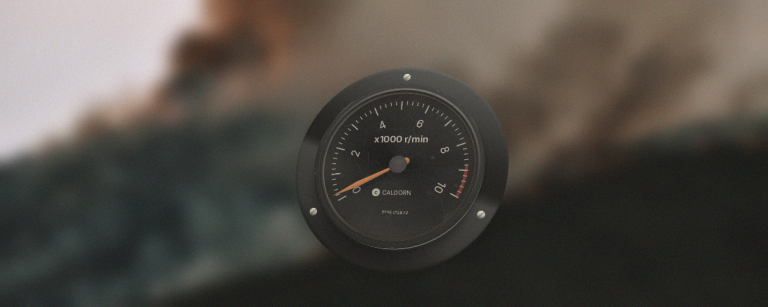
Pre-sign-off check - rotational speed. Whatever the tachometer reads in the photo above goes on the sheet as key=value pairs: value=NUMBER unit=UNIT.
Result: value=200 unit=rpm
